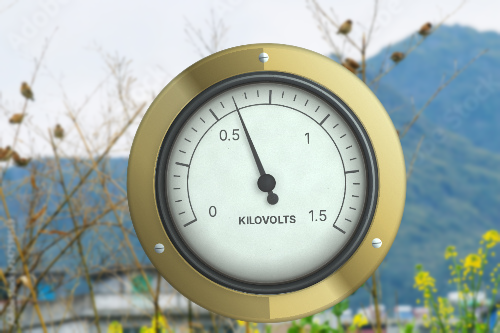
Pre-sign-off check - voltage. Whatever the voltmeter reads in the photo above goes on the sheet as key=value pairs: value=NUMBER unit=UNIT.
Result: value=0.6 unit=kV
